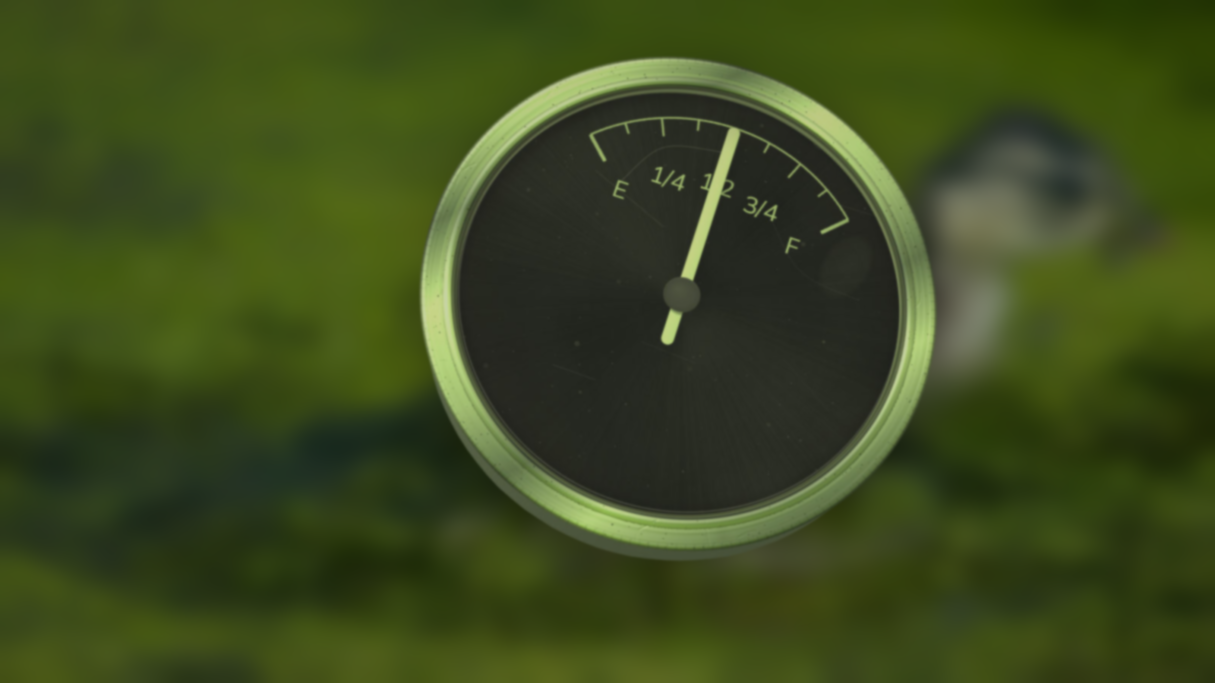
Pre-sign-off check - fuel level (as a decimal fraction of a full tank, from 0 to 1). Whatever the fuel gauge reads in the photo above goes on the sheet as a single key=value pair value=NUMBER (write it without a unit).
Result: value=0.5
